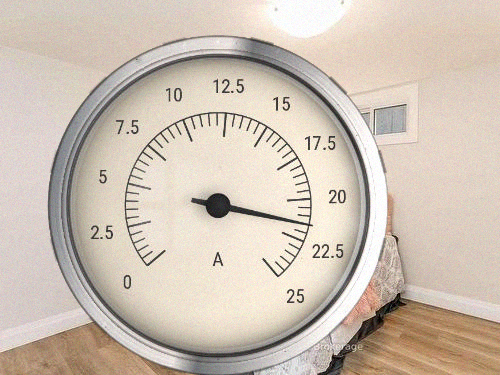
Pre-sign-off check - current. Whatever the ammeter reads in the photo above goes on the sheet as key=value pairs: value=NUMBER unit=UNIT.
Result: value=21.5 unit=A
